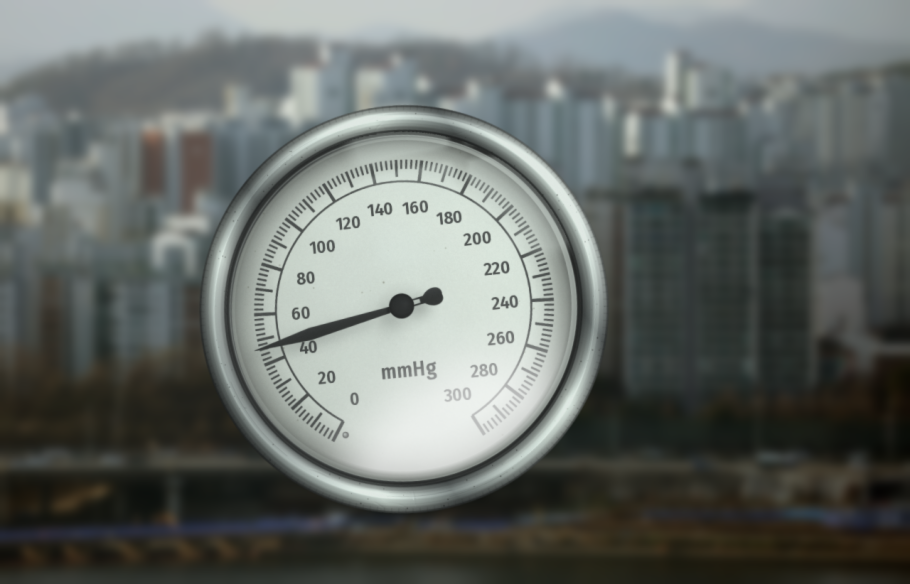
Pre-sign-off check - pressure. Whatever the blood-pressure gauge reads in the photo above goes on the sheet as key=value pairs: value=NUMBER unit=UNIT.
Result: value=46 unit=mmHg
